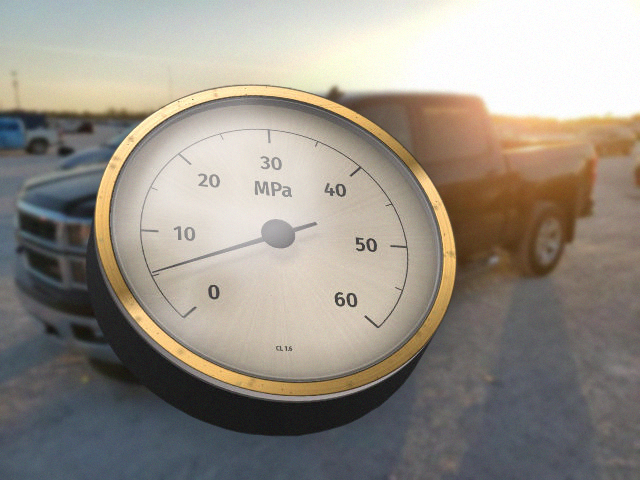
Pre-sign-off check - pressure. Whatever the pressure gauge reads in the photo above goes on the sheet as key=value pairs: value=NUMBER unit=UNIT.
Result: value=5 unit=MPa
